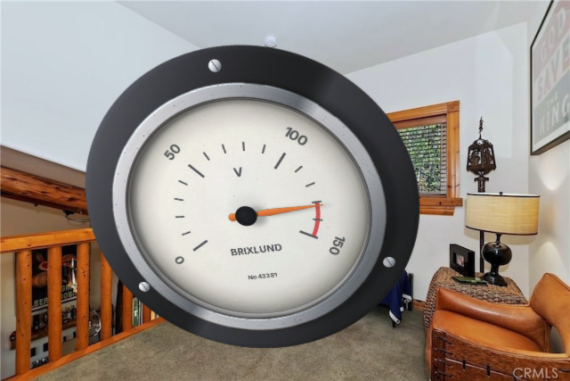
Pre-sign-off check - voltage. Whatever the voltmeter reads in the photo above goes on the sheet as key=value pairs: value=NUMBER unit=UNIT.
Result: value=130 unit=V
